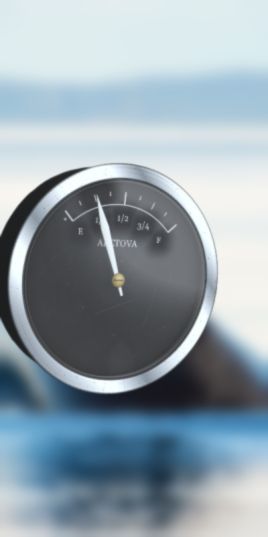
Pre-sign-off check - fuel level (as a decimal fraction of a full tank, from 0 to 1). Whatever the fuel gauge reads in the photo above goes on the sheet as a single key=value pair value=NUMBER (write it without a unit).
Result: value=0.25
